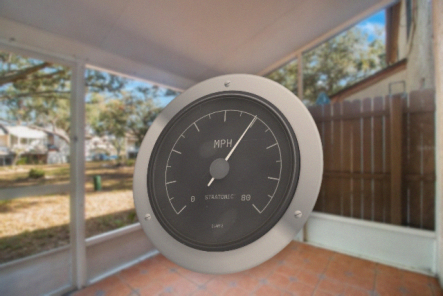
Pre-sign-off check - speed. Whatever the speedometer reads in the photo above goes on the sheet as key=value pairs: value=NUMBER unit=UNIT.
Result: value=50 unit=mph
